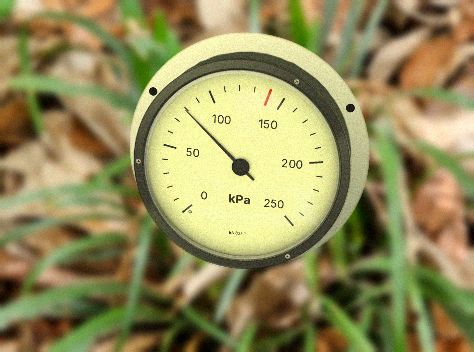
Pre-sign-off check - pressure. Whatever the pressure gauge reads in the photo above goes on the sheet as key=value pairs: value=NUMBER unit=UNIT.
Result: value=80 unit=kPa
